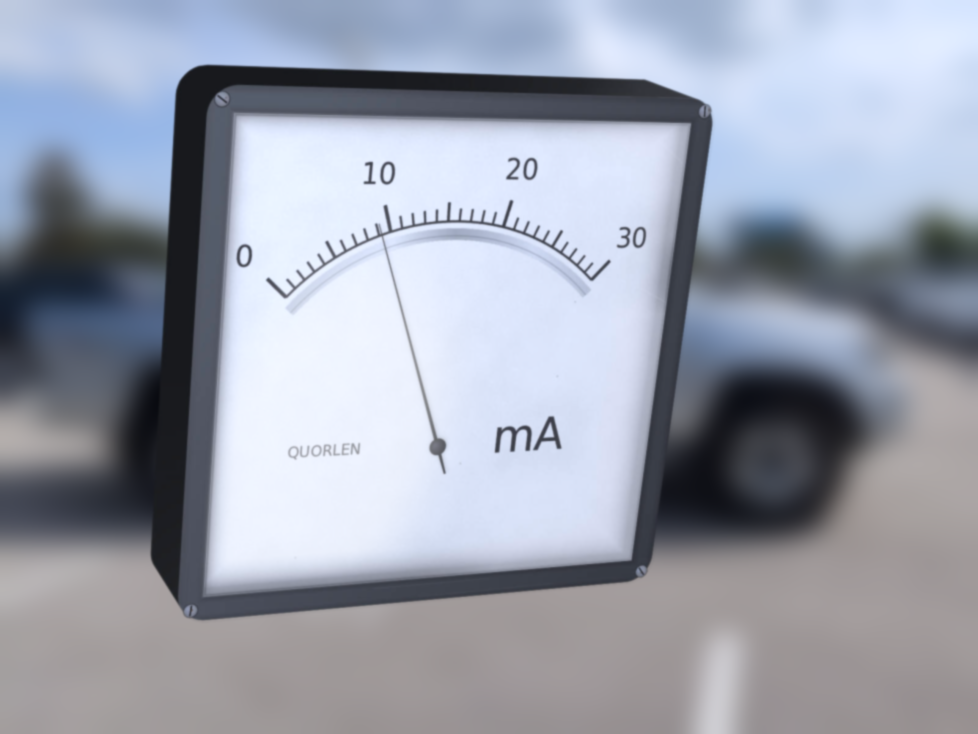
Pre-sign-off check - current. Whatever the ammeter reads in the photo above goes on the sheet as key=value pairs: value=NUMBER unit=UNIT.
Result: value=9 unit=mA
